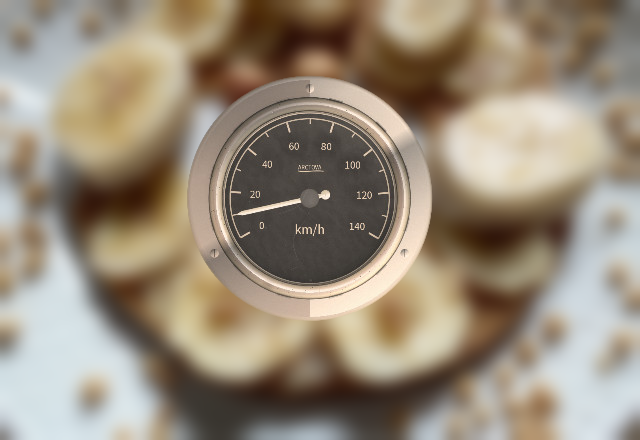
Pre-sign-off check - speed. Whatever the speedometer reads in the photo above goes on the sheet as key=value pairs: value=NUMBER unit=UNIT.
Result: value=10 unit=km/h
